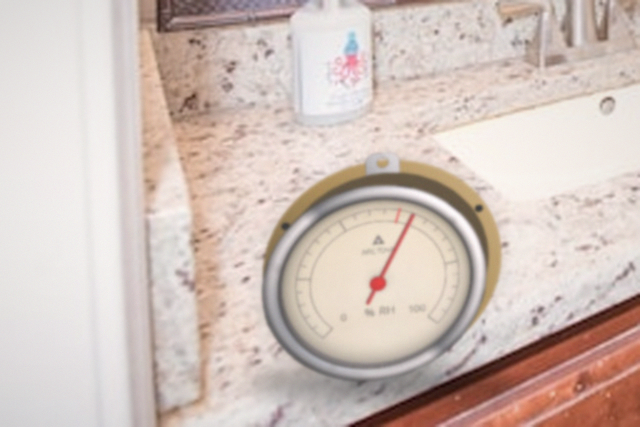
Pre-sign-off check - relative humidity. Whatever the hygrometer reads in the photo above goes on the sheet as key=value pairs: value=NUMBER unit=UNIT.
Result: value=60 unit=%
